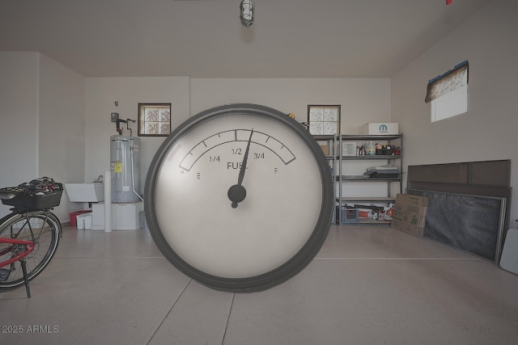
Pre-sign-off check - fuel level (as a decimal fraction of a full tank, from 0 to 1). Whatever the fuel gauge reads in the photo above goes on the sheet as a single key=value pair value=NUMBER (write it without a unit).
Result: value=0.625
